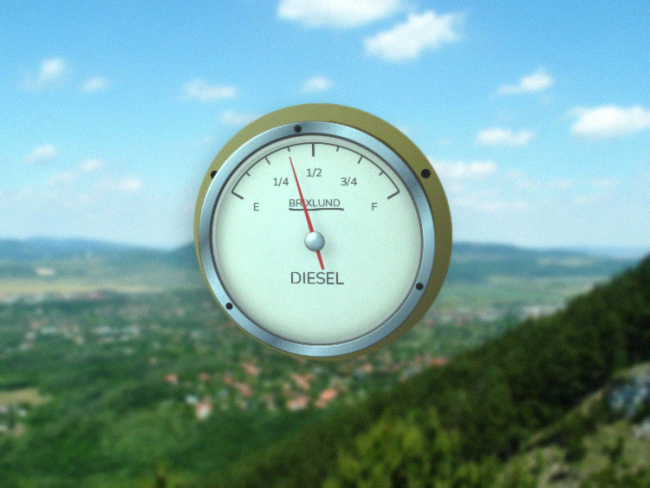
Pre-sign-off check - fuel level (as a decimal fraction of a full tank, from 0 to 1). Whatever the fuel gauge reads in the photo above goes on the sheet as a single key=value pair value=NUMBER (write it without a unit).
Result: value=0.375
